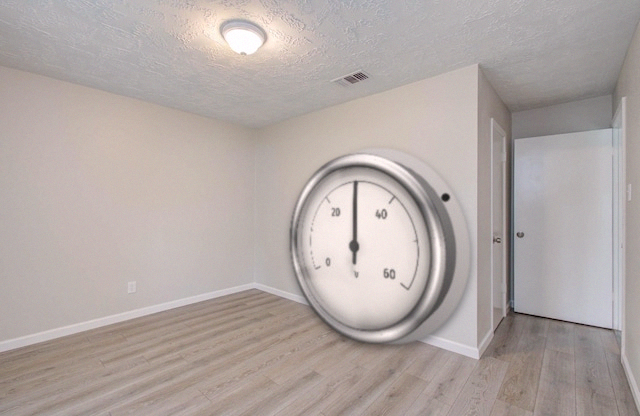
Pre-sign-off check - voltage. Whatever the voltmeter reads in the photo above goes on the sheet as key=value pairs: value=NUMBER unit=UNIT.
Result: value=30 unit=V
